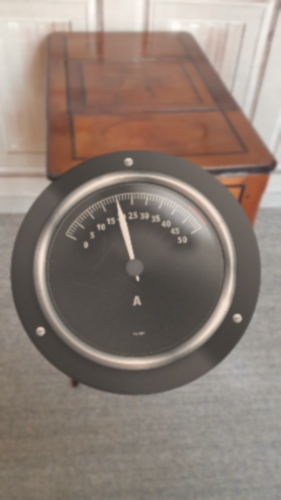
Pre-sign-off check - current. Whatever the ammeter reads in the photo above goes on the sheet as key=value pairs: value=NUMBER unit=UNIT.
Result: value=20 unit=A
